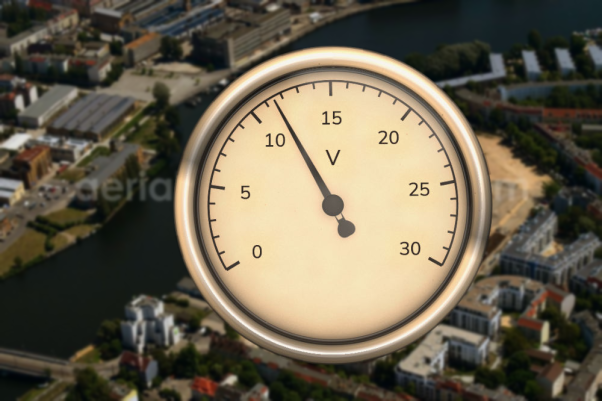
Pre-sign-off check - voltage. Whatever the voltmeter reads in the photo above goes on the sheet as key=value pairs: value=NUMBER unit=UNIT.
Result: value=11.5 unit=V
